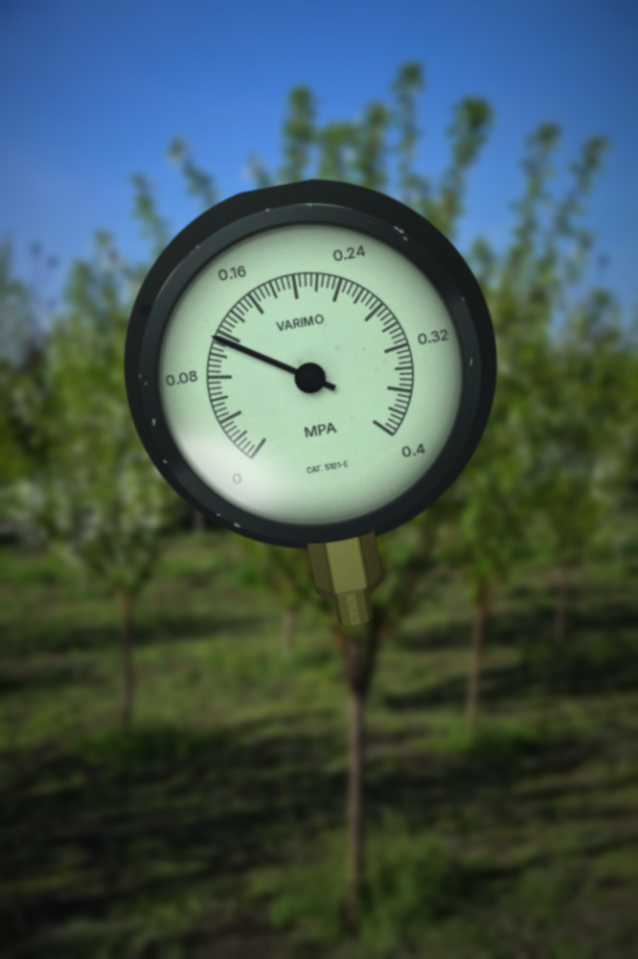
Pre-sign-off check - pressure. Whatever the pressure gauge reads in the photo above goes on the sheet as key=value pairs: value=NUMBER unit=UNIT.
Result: value=0.115 unit=MPa
